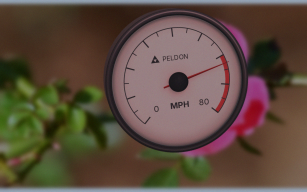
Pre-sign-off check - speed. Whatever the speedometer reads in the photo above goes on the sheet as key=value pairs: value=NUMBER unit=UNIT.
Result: value=62.5 unit=mph
